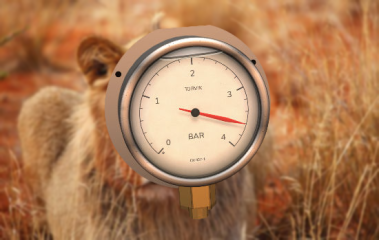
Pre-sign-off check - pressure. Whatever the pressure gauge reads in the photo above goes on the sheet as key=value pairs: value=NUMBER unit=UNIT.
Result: value=3.6 unit=bar
